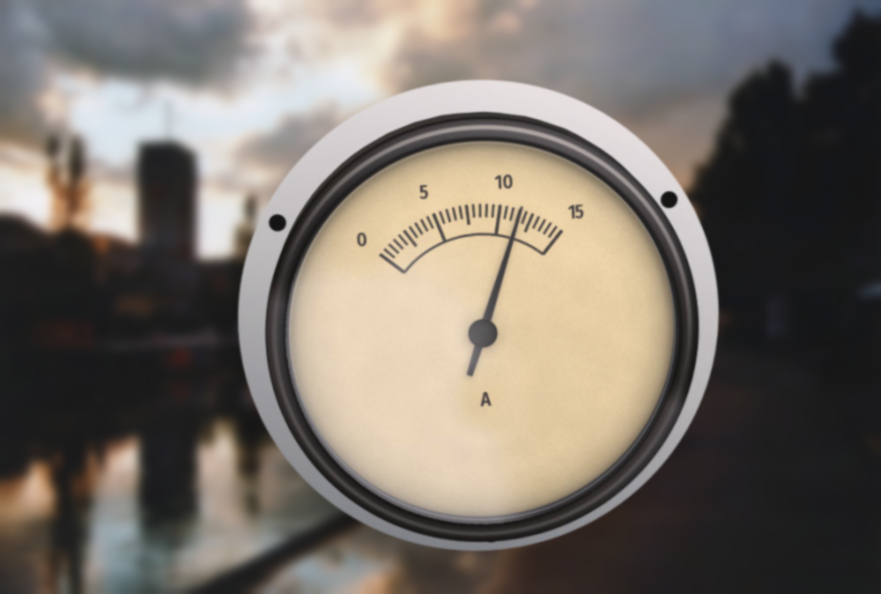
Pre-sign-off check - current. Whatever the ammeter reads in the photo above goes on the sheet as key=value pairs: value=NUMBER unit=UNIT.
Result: value=11.5 unit=A
